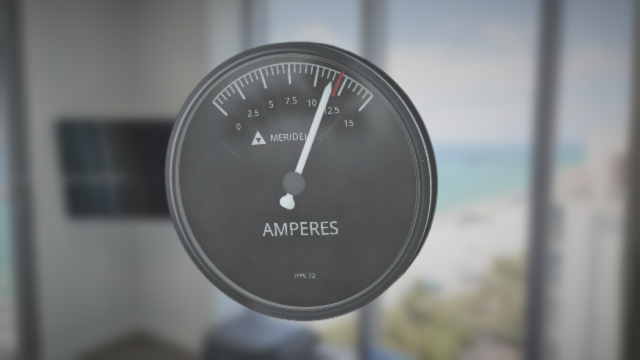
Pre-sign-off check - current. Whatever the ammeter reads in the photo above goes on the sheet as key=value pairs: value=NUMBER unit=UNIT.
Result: value=11.5 unit=A
